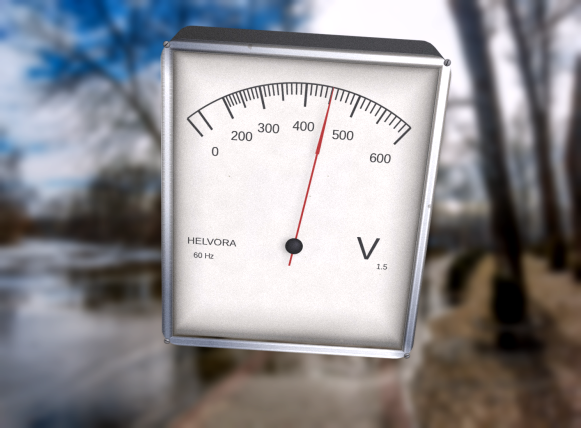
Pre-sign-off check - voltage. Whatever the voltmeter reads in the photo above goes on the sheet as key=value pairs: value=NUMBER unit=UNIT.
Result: value=450 unit=V
